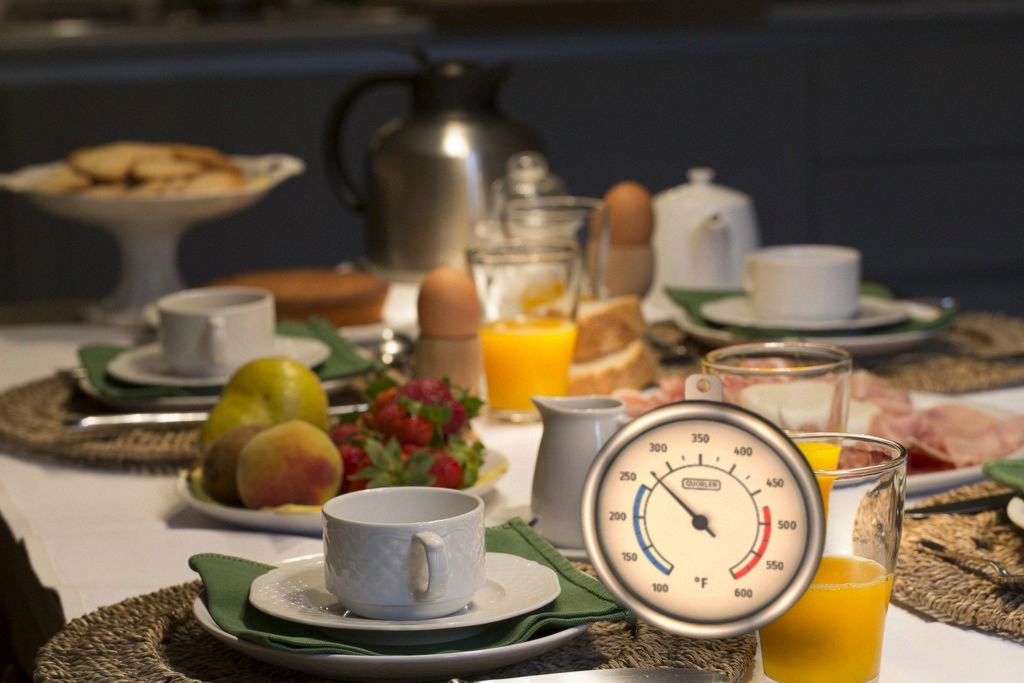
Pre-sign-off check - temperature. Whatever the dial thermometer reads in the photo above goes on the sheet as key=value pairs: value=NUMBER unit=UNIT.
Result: value=275 unit=°F
